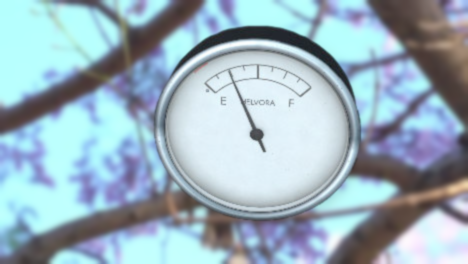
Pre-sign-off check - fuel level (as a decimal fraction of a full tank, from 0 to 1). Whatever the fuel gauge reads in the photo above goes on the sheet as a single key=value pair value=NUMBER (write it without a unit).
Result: value=0.25
